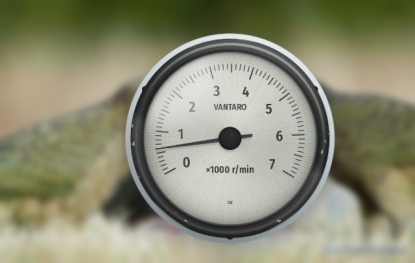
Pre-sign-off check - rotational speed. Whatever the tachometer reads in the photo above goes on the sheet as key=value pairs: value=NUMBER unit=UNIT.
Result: value=600 unit=rpm
